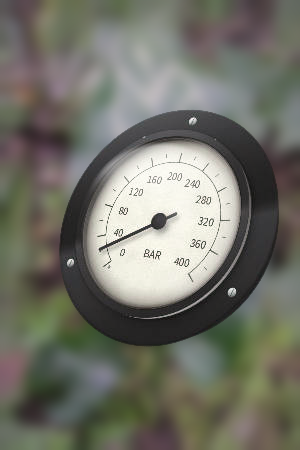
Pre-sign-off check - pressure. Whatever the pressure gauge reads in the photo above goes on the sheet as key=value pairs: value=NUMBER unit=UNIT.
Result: value=20 unit=bar
